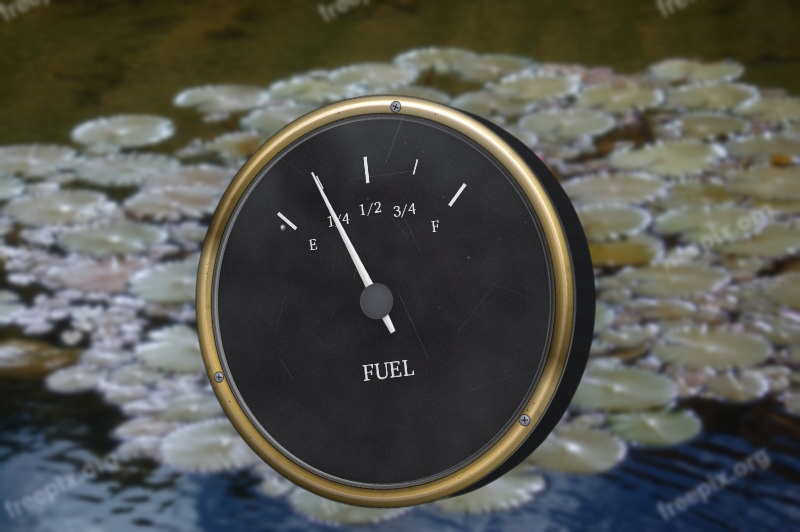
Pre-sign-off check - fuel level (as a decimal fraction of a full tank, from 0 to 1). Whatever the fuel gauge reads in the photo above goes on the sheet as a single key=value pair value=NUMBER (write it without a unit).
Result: value=0.25
